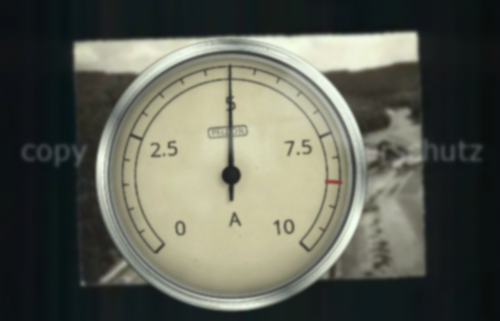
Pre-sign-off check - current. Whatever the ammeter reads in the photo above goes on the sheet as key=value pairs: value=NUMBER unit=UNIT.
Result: value=5 unit=A
